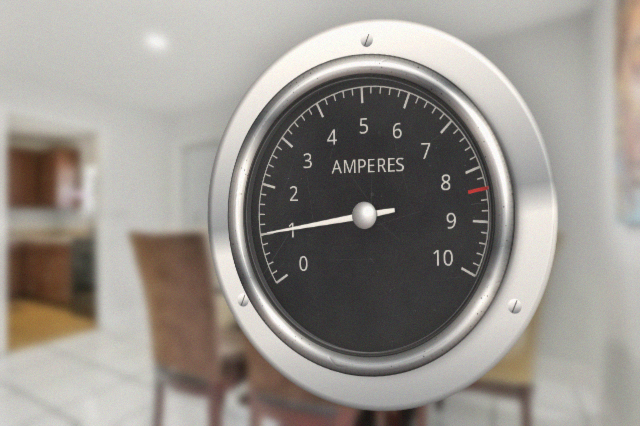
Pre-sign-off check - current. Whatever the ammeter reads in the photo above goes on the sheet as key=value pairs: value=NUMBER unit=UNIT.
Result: value=1 unit=A
